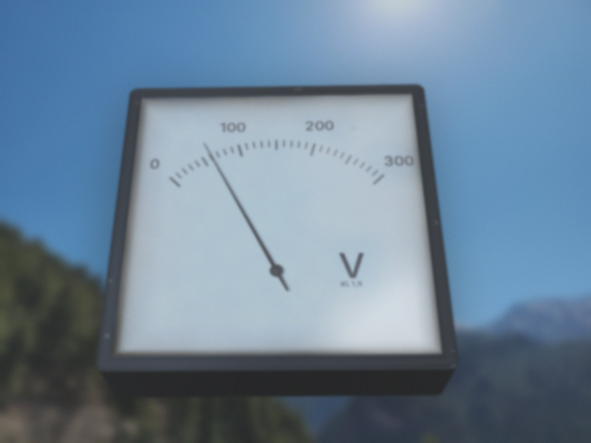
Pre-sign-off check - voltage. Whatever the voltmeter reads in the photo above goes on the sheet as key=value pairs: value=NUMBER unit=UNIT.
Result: value=60 unit=V
